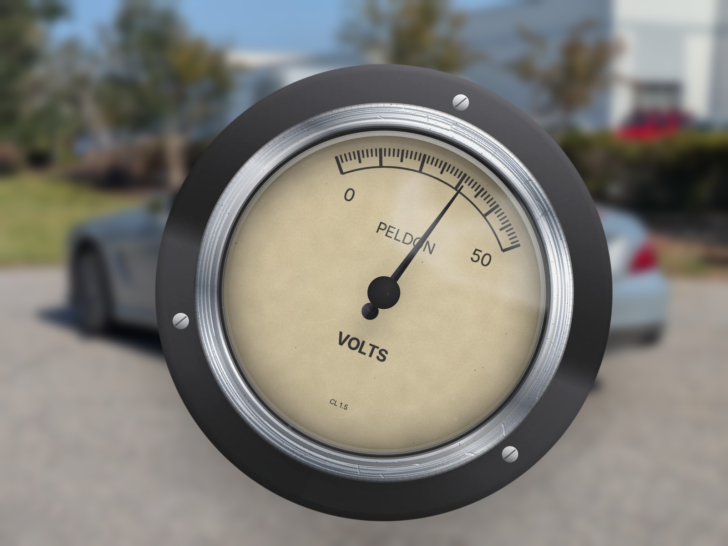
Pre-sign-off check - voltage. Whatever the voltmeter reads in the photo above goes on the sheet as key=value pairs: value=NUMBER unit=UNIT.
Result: value=31 unit=V
